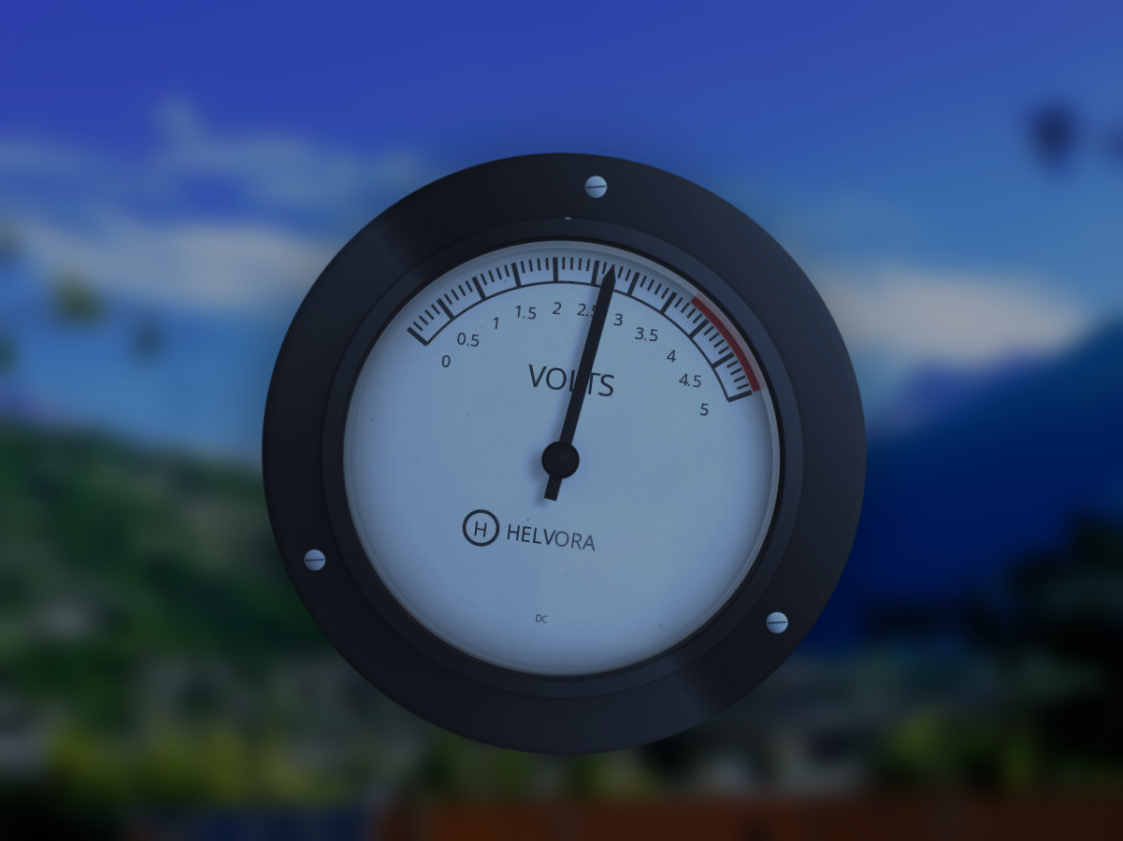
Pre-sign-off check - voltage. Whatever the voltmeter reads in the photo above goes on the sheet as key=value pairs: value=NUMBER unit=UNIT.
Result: value=2.7 unit=V
